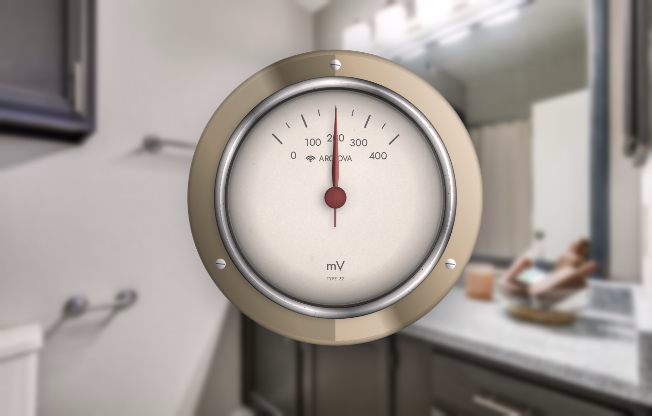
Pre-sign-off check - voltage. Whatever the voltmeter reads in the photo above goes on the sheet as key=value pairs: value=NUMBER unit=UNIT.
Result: value=200 unit=mV
